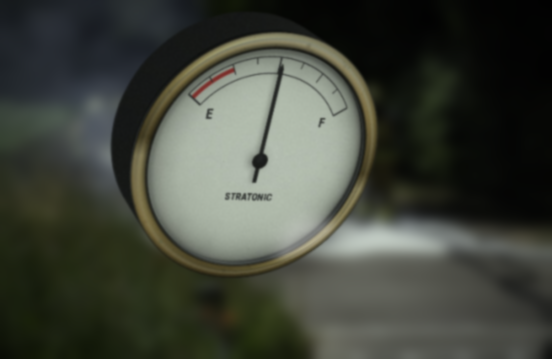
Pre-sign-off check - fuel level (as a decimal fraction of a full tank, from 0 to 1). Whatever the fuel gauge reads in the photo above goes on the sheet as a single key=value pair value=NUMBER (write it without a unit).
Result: value=0.5
